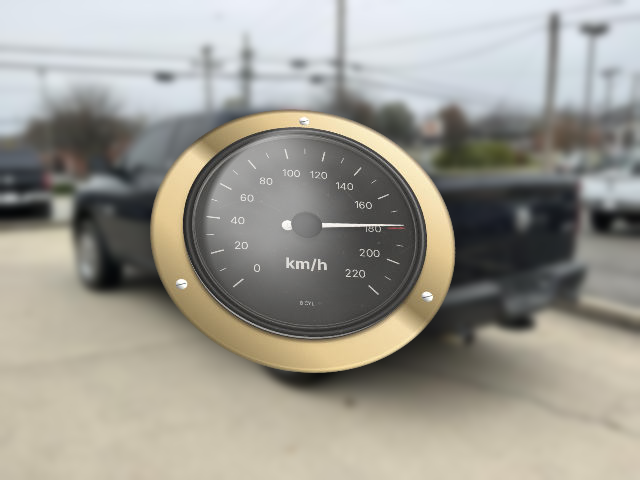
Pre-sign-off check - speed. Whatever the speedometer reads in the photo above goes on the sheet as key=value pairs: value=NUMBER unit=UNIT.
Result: value=180 unit=km/h
